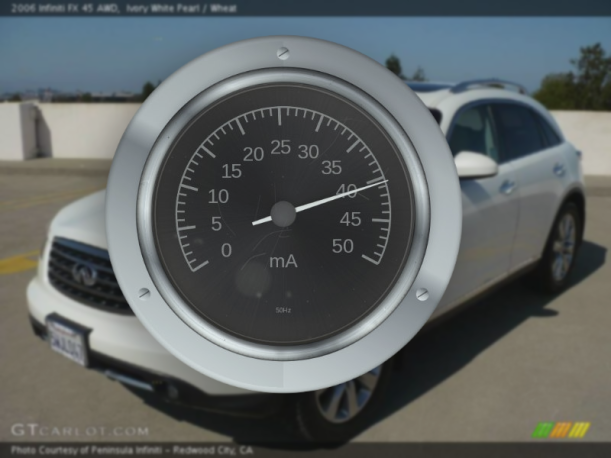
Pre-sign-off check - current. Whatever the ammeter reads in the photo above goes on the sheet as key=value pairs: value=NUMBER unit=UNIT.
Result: value=40.5 unit=mA
